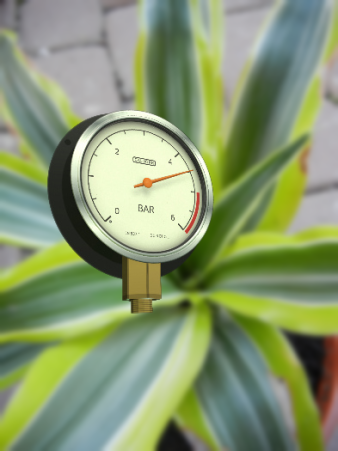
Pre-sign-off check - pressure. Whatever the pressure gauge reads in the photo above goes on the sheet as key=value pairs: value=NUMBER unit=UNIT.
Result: value=4.5 unit=bar
